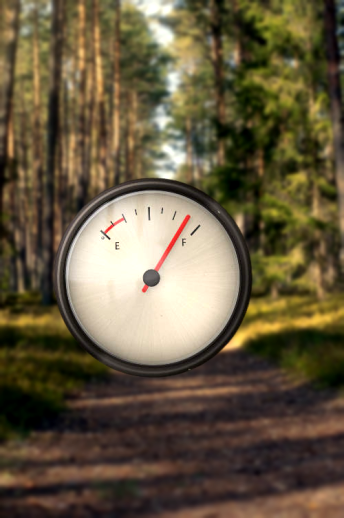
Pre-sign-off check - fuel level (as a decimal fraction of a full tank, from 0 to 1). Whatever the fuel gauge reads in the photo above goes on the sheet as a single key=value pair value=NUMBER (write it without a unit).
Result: value=0.875
